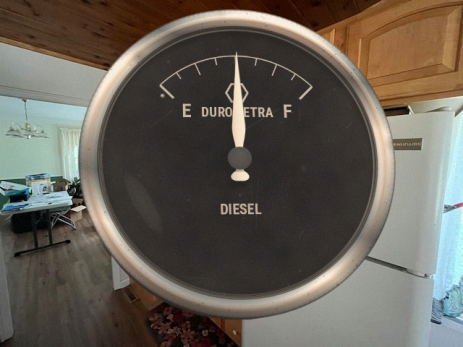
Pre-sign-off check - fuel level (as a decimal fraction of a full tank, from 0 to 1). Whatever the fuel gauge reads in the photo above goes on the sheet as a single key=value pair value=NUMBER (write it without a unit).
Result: value=0.5
